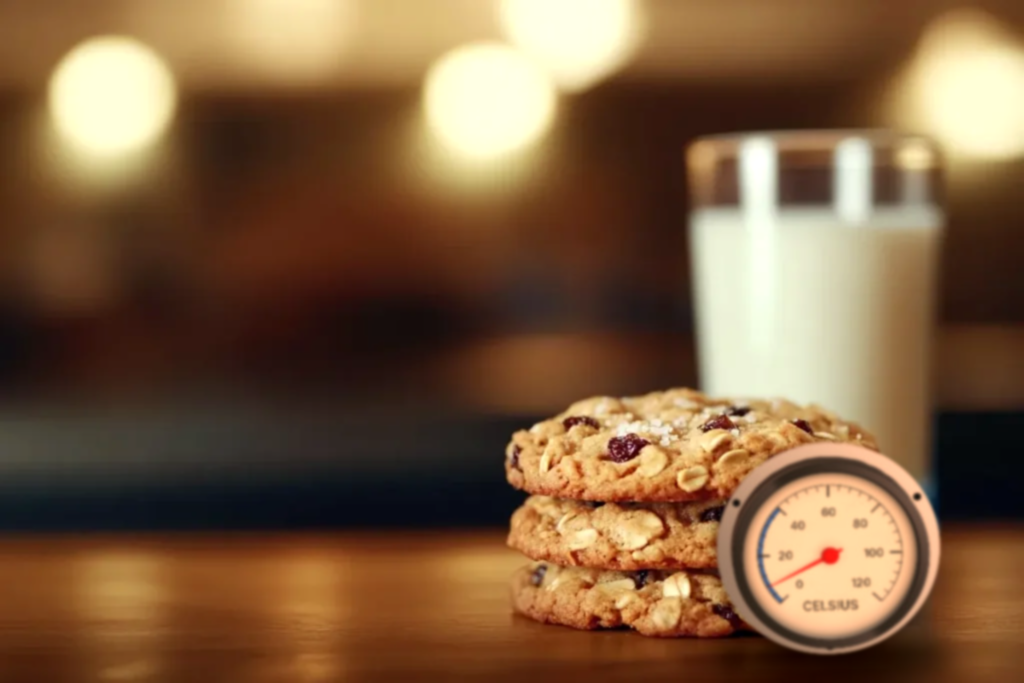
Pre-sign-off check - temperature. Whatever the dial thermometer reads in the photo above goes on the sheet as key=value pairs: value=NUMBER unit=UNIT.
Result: value=8 unit=°C
